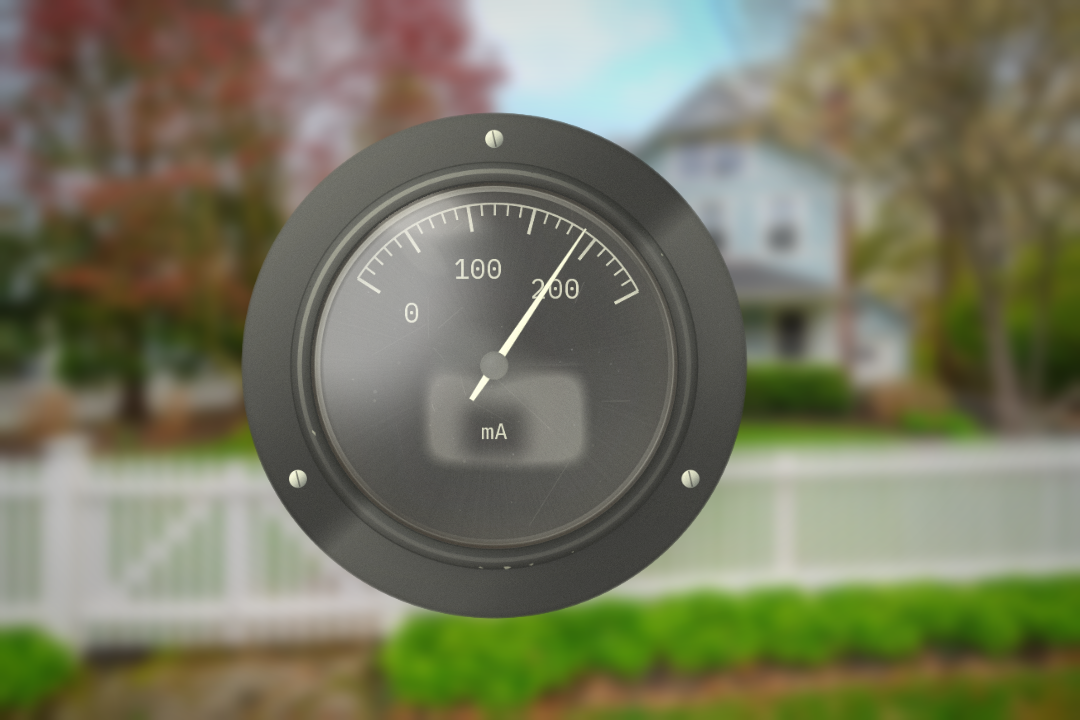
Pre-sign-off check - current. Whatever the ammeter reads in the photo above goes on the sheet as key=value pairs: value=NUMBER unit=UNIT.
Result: value=190 unit=mA
